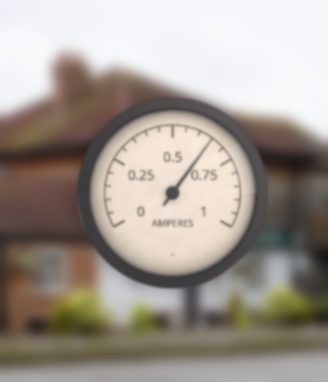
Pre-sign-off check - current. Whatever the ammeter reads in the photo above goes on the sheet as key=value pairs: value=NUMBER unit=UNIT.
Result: value=0.65 unit=A
